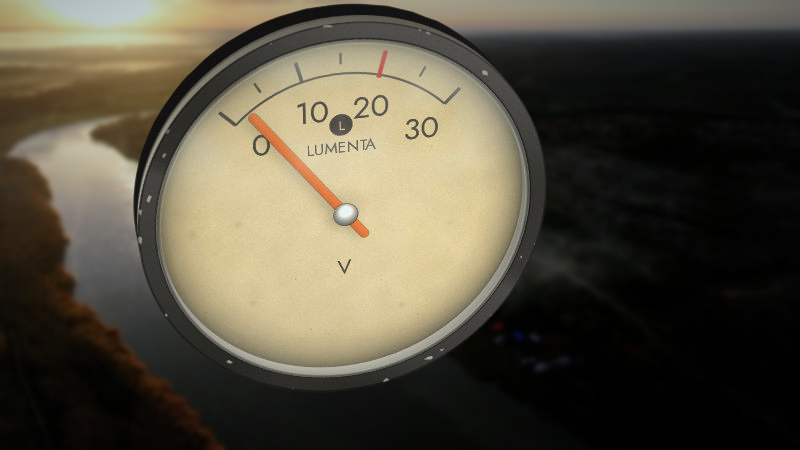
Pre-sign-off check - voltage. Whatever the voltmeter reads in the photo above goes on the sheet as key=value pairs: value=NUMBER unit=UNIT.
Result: value=2.5 unit=V
